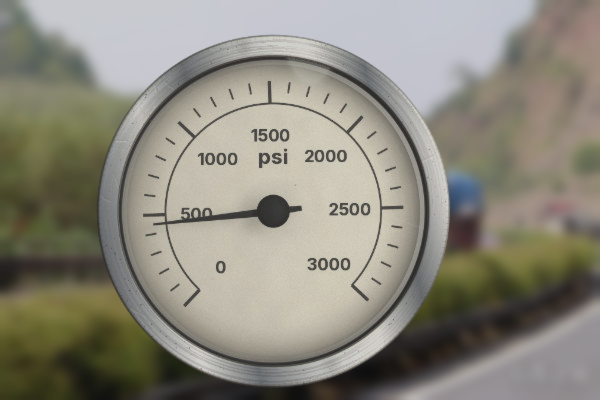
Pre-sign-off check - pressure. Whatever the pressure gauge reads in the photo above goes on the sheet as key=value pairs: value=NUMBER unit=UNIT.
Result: value=450 unit=psi
